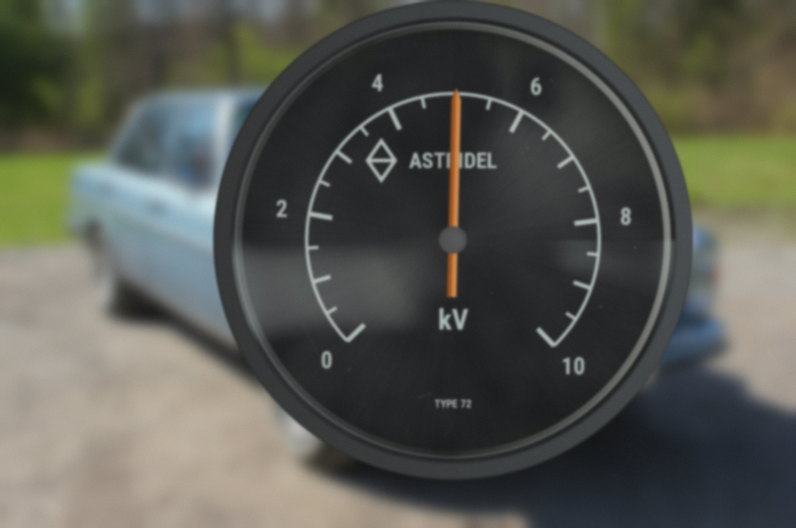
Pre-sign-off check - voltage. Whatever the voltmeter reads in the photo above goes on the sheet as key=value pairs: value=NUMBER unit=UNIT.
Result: value=5 unit=kV
